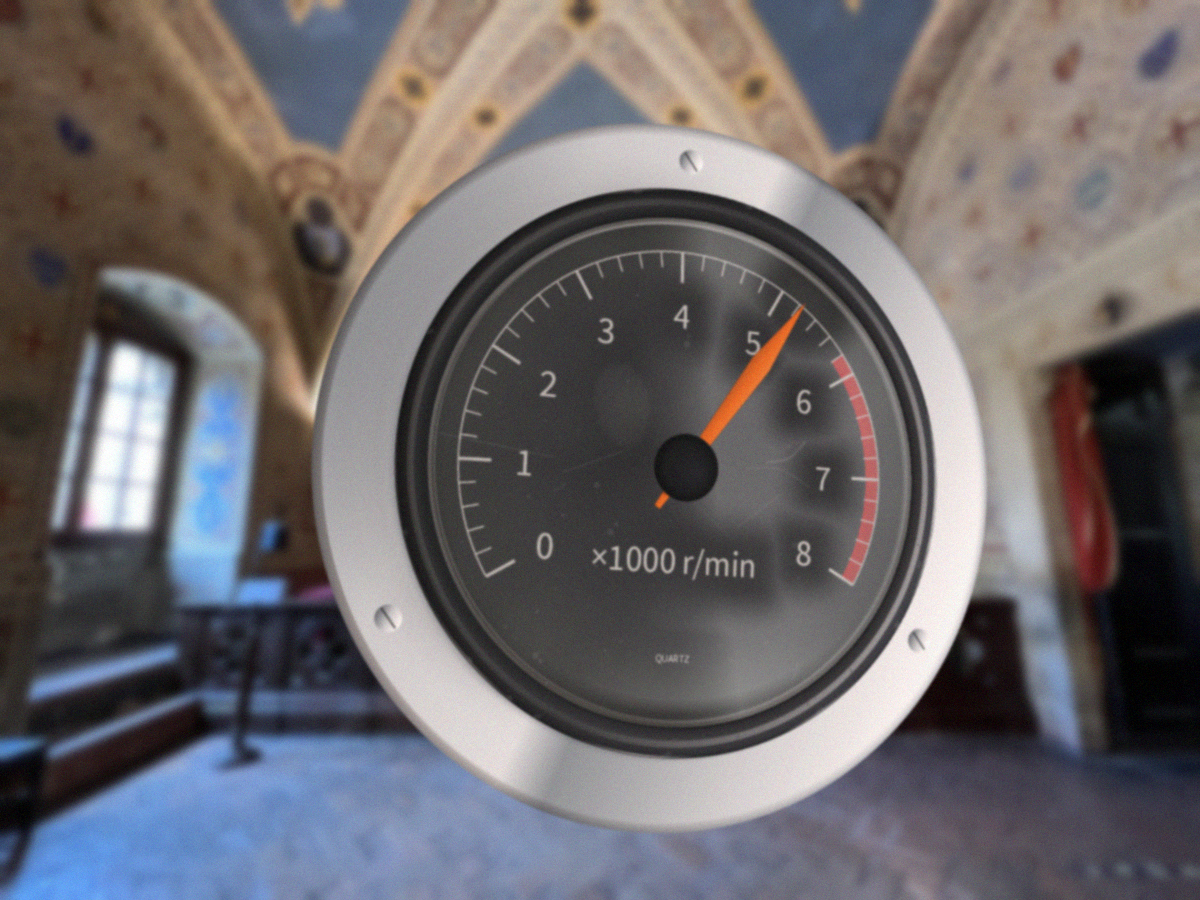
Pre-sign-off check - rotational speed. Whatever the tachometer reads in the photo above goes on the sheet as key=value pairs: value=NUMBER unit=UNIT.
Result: value=5200 unit=rpm
